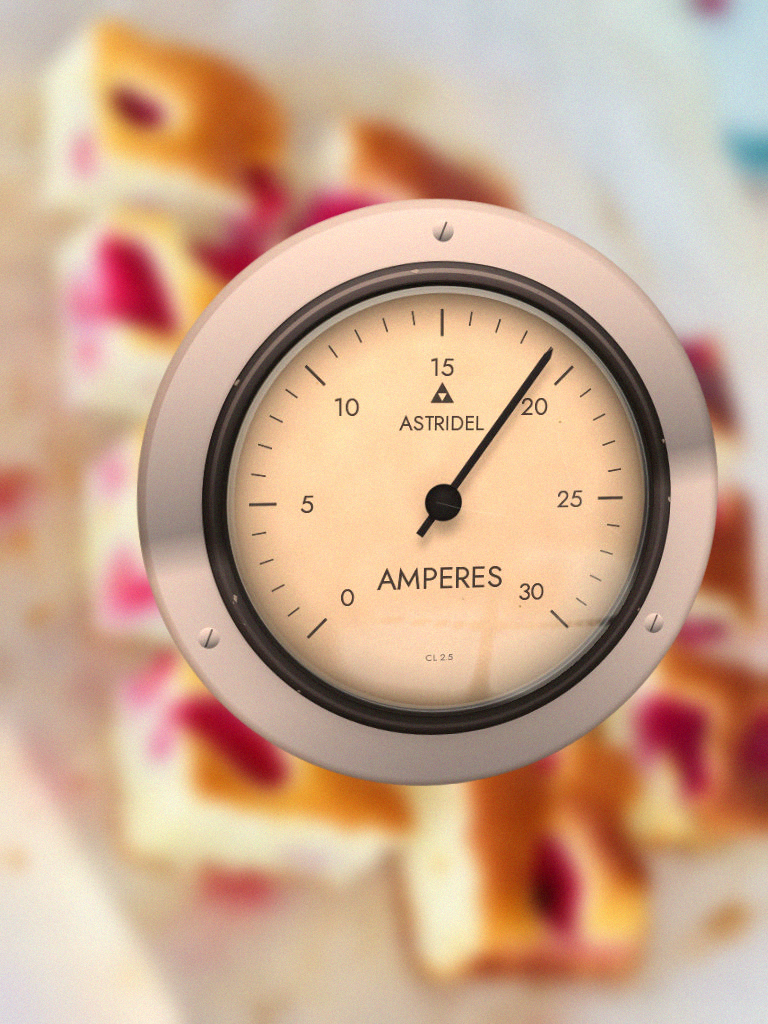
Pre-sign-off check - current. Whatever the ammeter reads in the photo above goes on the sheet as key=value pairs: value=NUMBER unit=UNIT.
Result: value=19 unit=A
